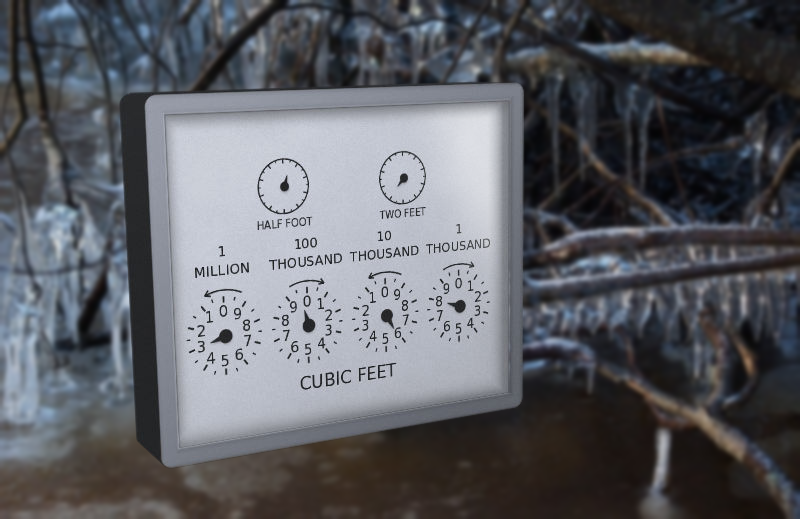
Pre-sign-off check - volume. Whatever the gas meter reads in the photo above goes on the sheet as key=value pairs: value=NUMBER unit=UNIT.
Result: value=295800 unit=ft³
